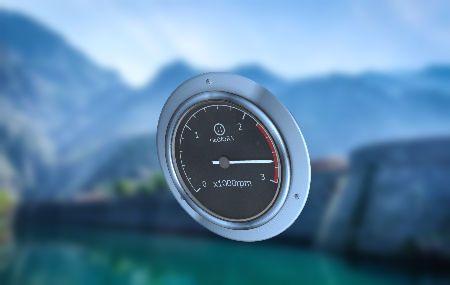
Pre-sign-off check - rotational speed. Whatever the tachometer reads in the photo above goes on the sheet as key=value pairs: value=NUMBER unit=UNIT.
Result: value=2700 unit=rpm
